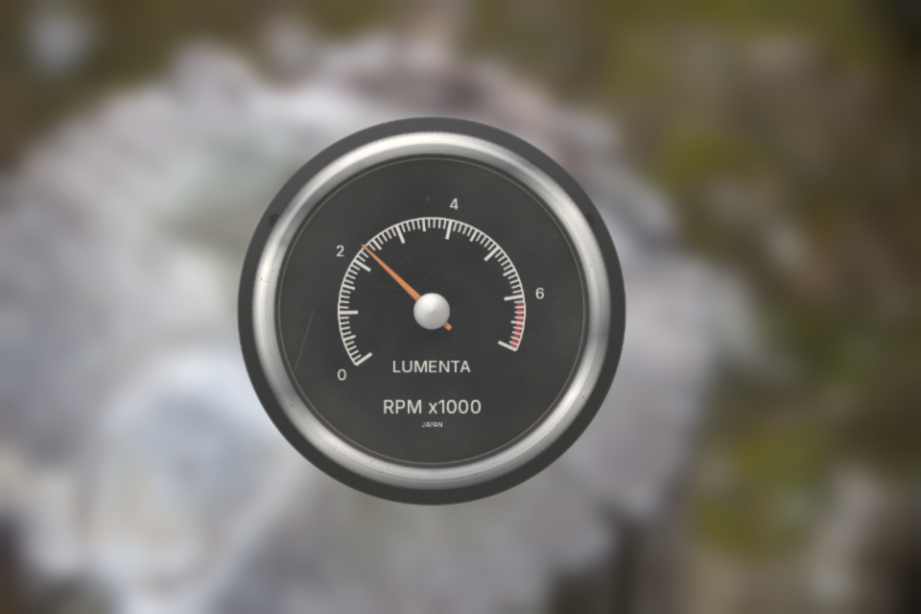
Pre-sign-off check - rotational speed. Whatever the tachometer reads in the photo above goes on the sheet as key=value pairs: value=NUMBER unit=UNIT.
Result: value=2300 unit=rpm
